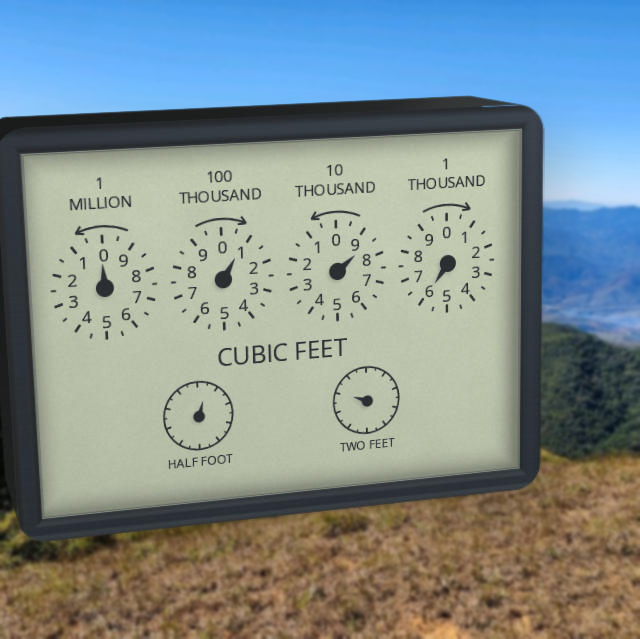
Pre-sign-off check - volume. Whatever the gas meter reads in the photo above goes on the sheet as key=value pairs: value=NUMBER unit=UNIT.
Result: value=8600 unit=ft³
